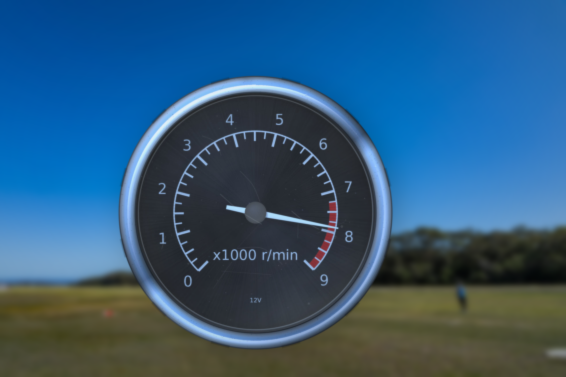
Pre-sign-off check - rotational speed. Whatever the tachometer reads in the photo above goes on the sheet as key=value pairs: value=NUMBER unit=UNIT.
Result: value=7875 unit=rpm
